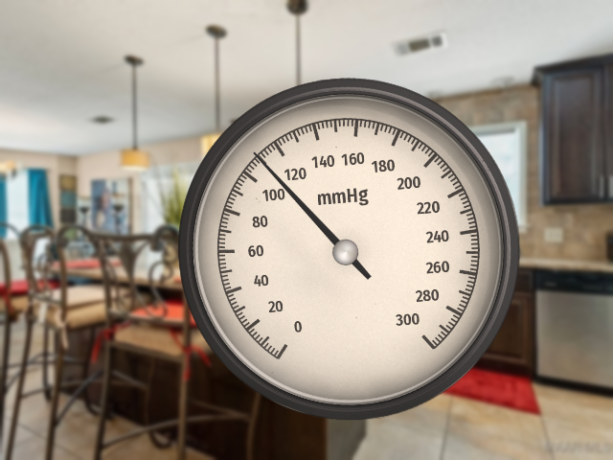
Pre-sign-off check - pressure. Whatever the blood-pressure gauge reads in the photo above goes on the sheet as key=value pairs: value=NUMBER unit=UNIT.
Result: value=110 unit=mmHg
